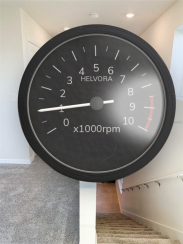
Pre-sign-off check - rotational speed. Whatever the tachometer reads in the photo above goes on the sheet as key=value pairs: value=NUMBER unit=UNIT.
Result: value=1000 unit=rpm
